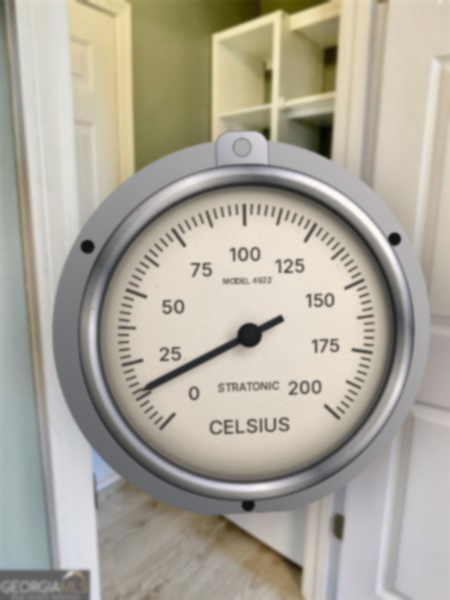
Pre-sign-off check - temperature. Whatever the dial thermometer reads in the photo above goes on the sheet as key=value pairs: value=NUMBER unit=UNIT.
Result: value=15 unit=°C
